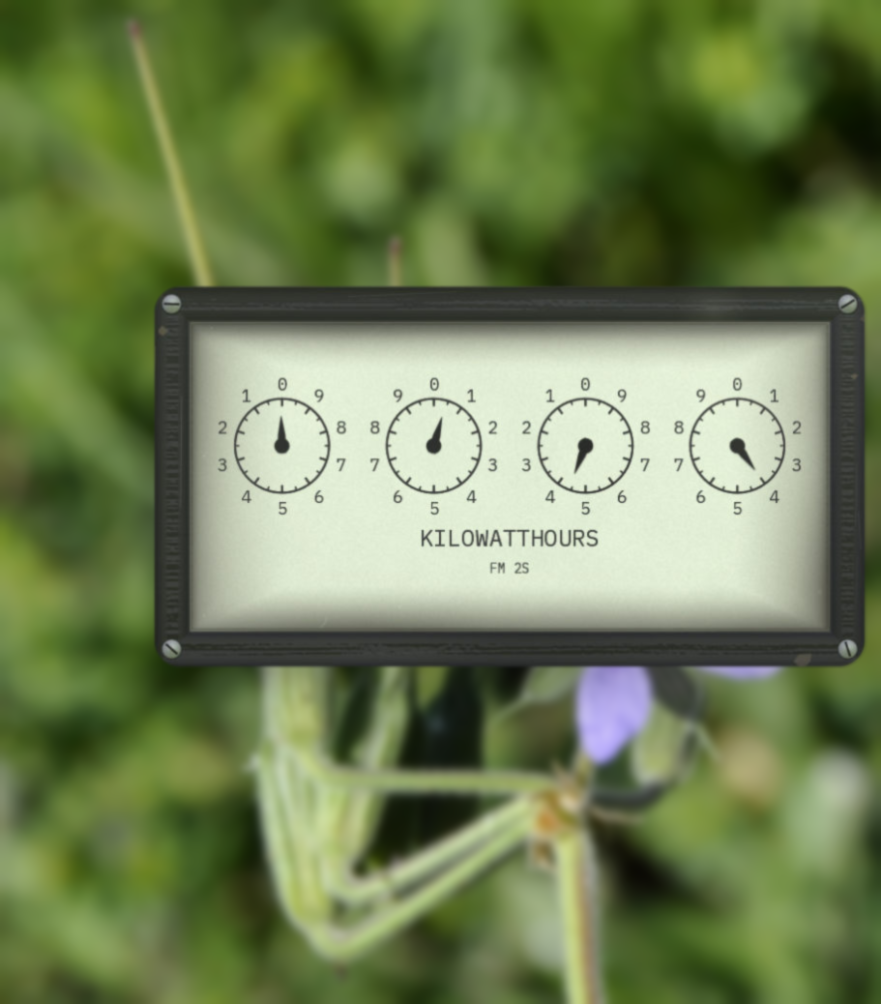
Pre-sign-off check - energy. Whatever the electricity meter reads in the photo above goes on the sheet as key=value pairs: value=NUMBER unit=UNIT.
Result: value=44 unit=kWh
